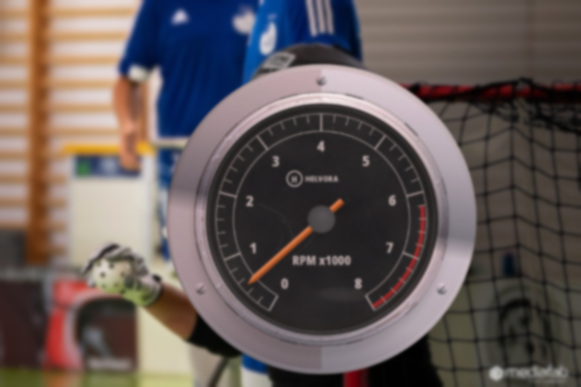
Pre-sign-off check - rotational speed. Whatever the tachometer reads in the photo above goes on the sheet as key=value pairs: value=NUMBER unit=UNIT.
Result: value=500 unit=rpm
